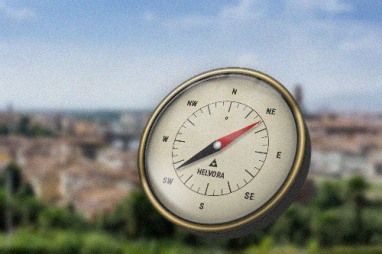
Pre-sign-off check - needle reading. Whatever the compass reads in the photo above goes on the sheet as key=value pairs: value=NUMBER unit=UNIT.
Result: value=50 unit=°
